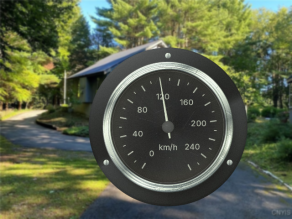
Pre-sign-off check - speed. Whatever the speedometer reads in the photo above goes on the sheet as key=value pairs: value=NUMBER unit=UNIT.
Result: value=120 unit=km/h
